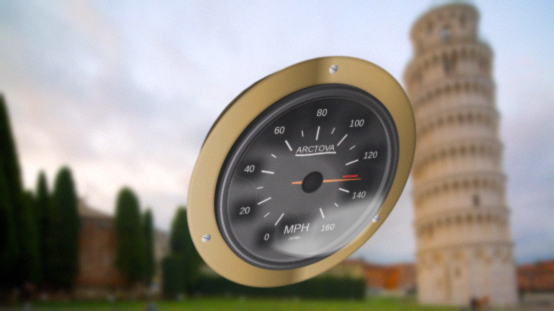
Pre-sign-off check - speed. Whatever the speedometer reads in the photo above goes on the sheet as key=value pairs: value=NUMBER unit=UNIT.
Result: value=130 unit=mph
